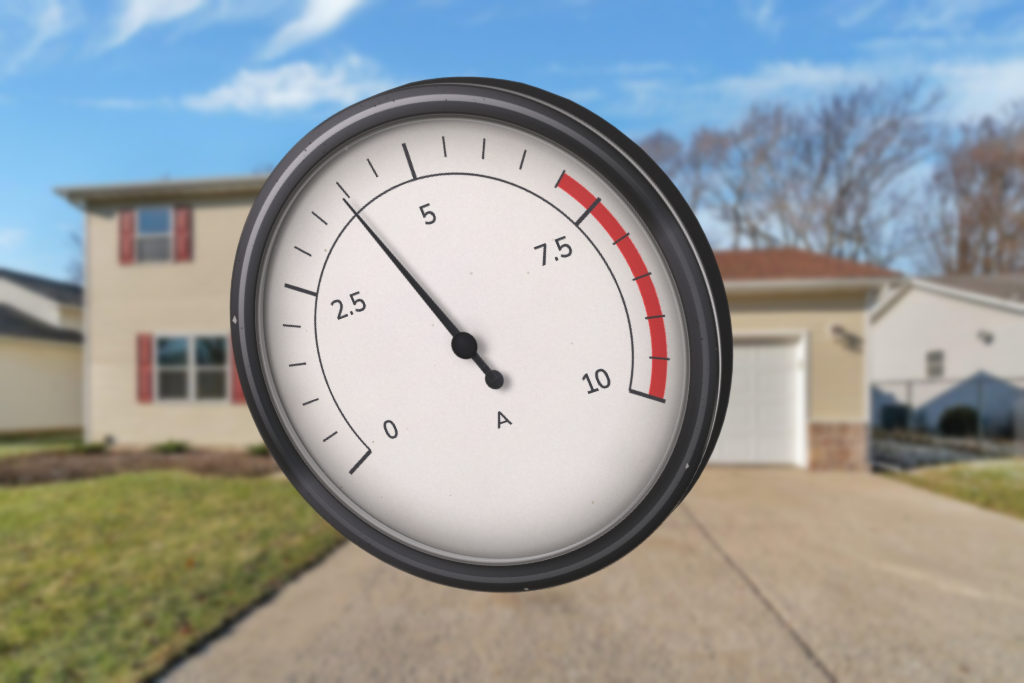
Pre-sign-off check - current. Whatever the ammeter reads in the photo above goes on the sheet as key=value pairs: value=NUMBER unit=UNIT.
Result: value=4 unit=A
